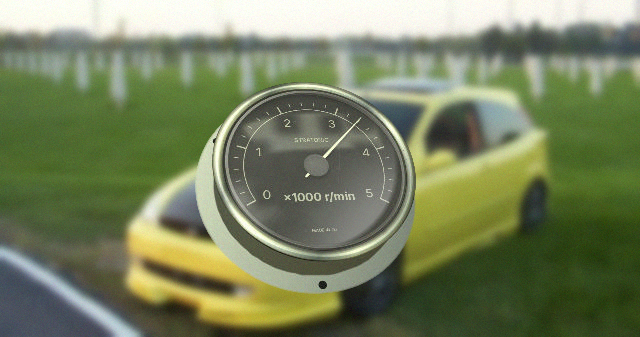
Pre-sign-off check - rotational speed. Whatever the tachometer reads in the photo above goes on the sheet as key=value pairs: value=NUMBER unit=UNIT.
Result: value=3400 unit=rpm
